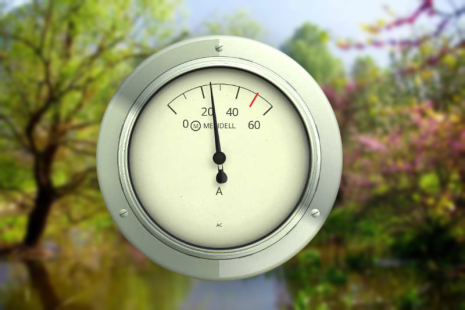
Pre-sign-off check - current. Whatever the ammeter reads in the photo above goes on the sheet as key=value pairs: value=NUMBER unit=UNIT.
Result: value=25 unit=A
